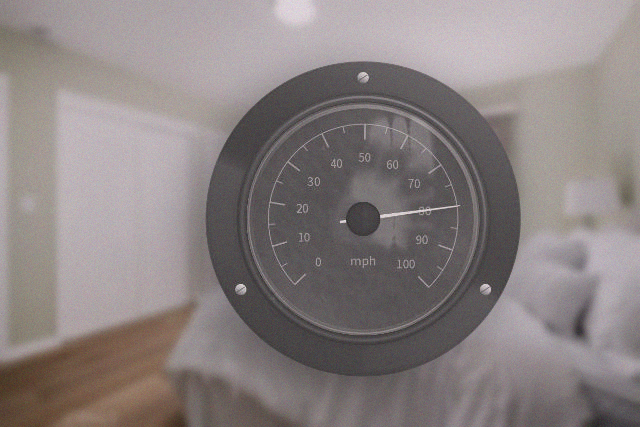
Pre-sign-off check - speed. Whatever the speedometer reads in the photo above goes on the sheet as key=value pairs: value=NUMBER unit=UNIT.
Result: value=80 unit=mph
